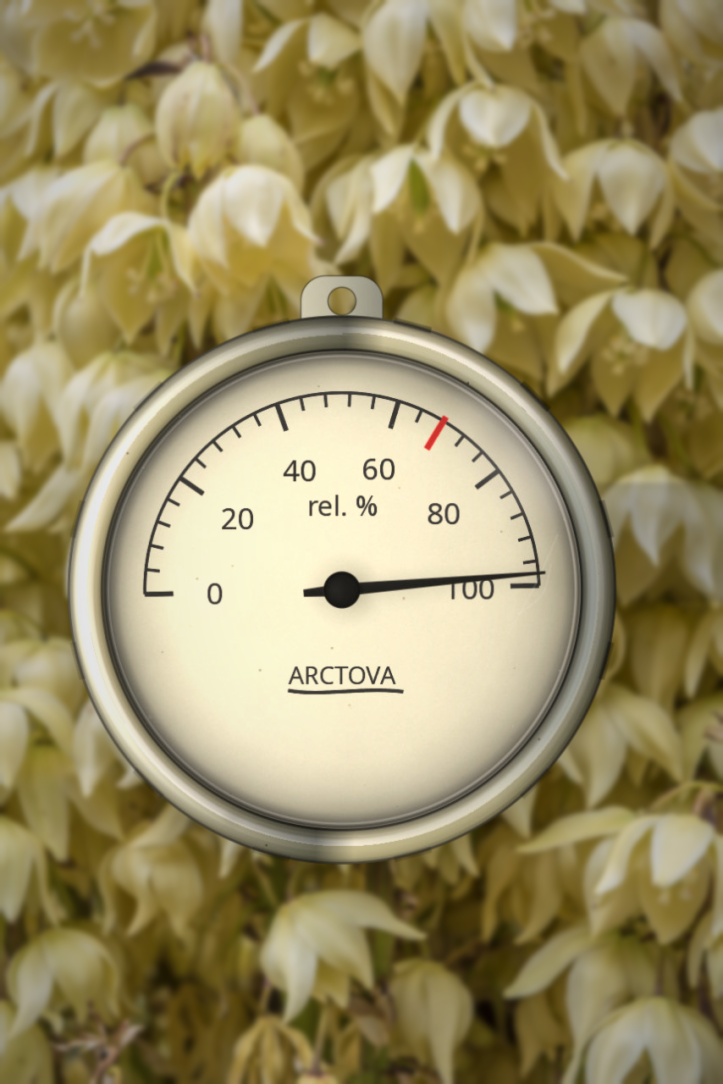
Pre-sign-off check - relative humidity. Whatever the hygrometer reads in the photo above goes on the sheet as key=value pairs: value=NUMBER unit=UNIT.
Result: value=98 unit=%
